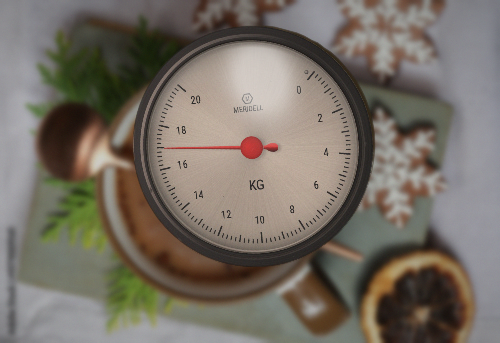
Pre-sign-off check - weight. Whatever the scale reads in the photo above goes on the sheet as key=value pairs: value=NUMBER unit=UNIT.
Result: value=17 unit=kg
